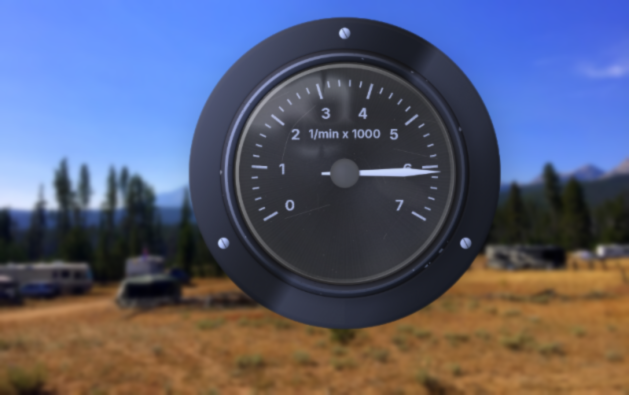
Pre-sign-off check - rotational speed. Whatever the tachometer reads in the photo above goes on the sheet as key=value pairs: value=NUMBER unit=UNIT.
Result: value=6100 unit=rpm
